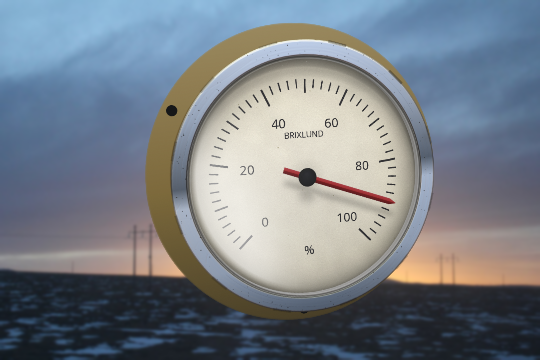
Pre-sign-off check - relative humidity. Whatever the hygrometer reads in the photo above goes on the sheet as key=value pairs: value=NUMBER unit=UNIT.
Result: value=90 unit=%
